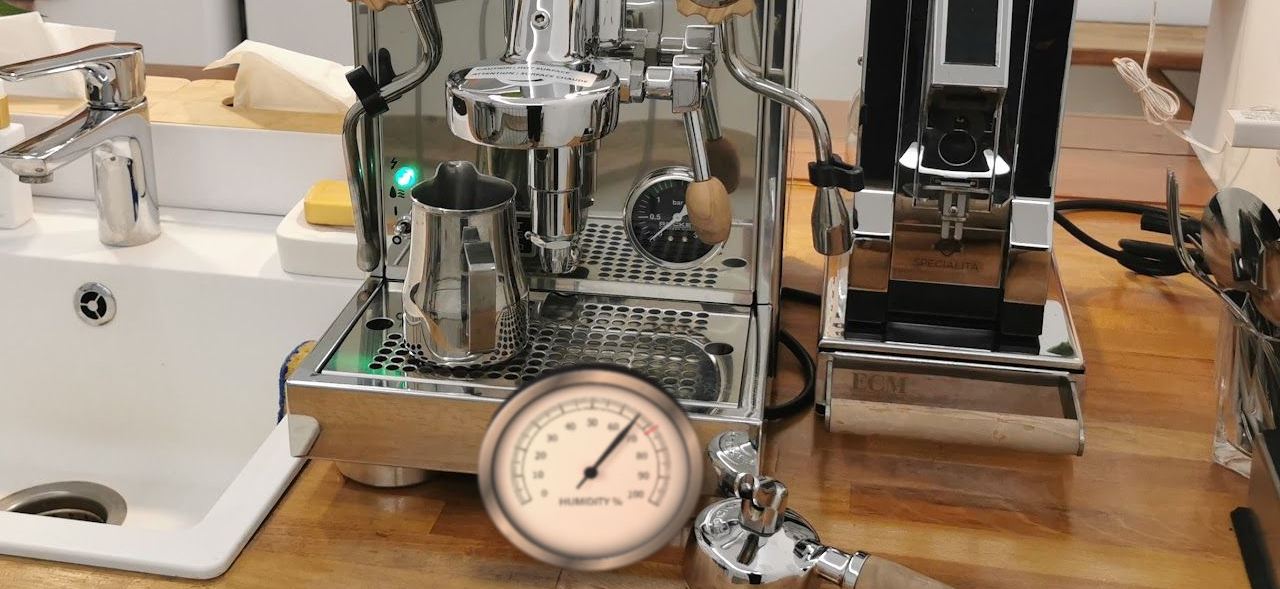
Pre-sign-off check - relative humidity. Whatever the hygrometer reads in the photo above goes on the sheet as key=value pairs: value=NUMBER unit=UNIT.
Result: value=65 unit=%
